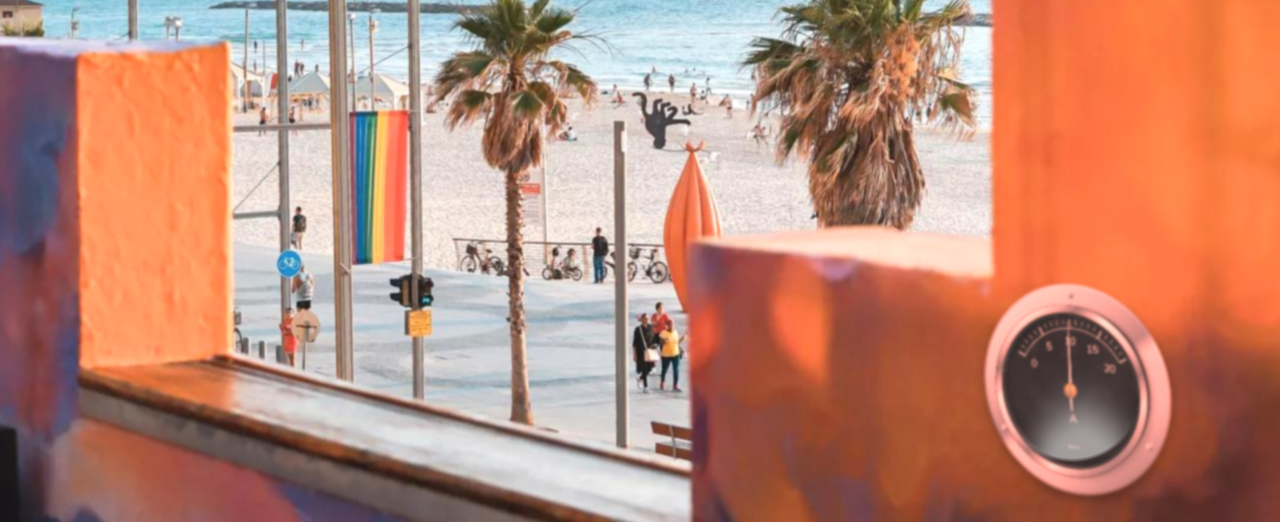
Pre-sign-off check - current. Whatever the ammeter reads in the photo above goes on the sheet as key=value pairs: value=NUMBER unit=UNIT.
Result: value=10 unit=A
